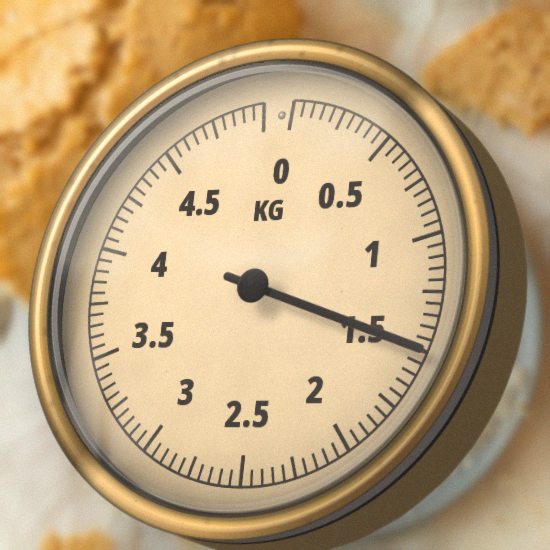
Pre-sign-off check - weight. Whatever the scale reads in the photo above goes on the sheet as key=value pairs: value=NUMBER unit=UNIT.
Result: value=1.5 unit=kg
